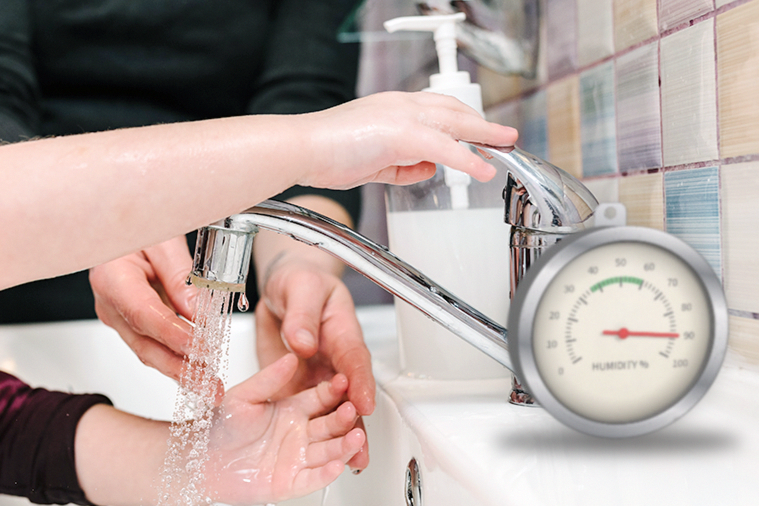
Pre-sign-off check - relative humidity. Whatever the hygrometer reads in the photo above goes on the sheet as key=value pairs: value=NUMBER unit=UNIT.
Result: value=90 unit=%
